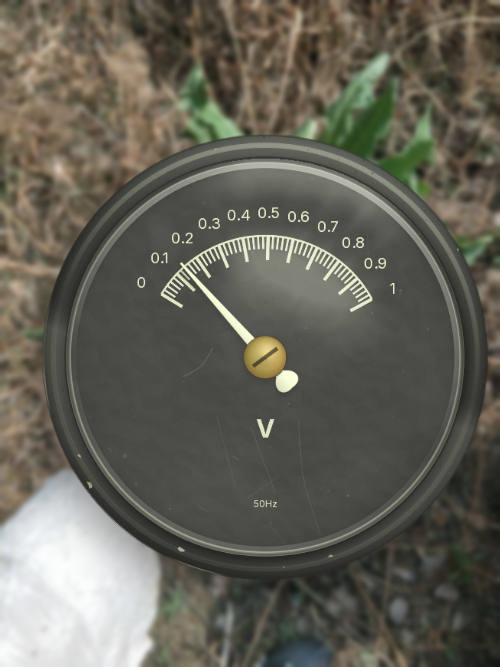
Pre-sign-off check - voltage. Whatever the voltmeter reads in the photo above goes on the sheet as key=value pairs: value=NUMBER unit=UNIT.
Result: value=0.14 unit=V
